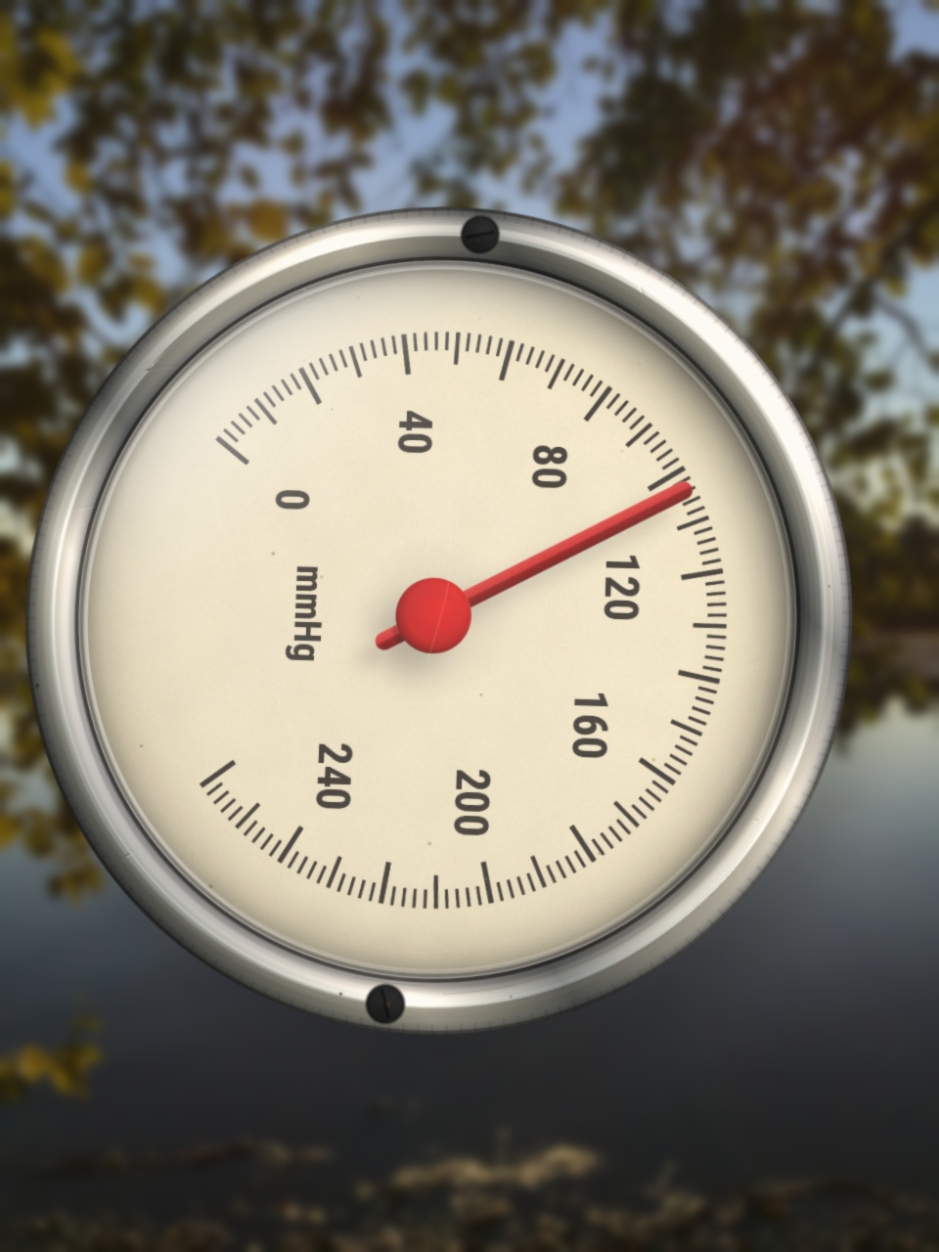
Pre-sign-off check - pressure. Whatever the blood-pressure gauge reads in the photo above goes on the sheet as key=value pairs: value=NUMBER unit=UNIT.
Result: value=104 unit=mmHg
